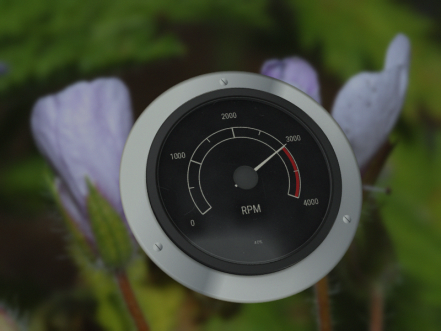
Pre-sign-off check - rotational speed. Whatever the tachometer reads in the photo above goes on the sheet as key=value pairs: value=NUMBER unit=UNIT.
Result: value=3000 unit=rpm
